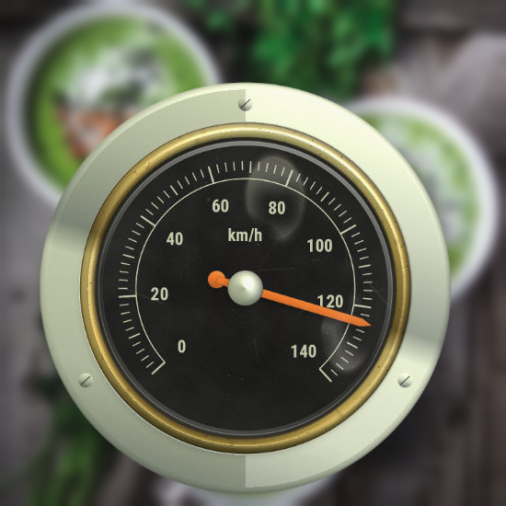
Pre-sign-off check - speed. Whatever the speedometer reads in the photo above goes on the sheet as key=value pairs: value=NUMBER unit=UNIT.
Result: value=124 unit=km/h
